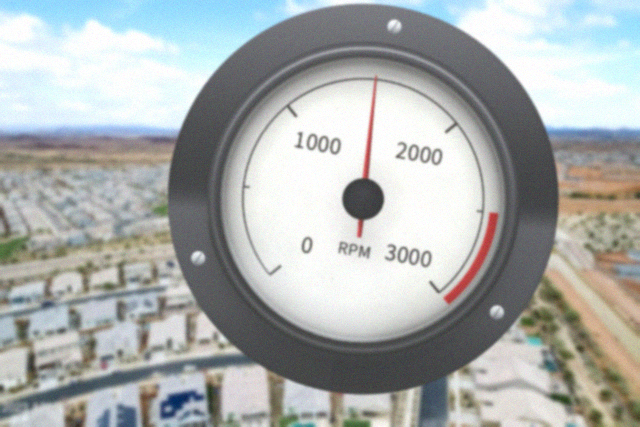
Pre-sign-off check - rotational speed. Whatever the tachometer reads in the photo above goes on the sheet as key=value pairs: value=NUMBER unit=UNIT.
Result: value=1500 unit=rpm
